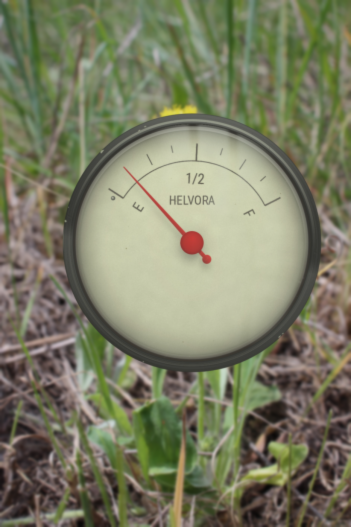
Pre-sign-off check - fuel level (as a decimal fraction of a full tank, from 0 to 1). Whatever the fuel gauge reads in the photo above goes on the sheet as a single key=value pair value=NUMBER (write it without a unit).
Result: value=0.125
